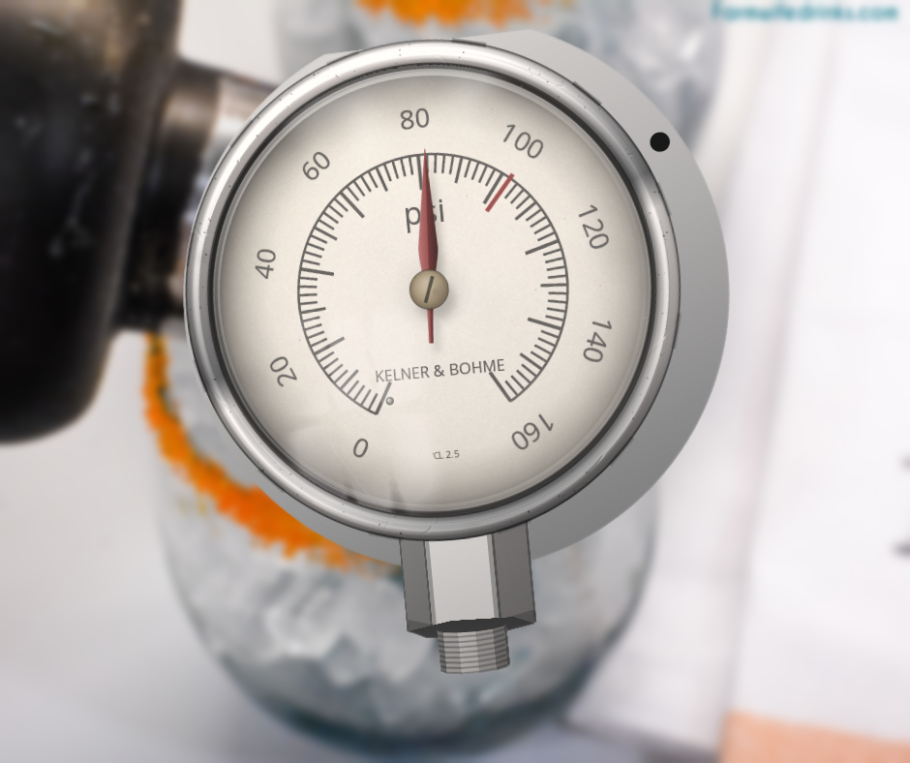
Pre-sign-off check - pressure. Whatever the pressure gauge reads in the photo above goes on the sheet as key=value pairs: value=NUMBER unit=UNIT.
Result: value=82 unit=psi
